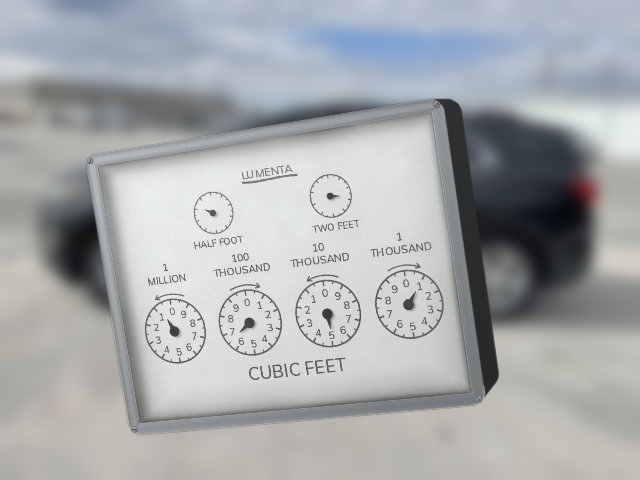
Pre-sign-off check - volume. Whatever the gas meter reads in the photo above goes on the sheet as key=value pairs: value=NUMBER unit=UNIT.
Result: value=65100 unit=ft³
